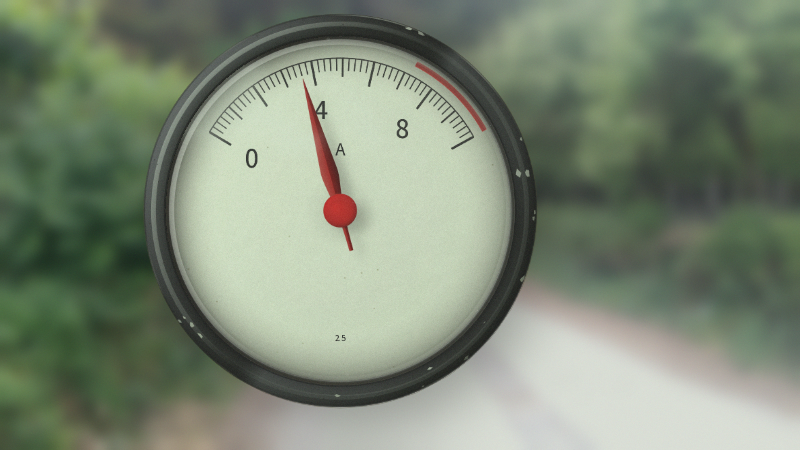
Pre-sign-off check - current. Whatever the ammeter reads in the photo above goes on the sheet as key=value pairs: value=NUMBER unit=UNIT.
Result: value=3.6 unit=A
